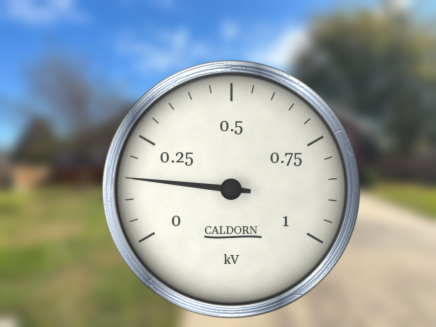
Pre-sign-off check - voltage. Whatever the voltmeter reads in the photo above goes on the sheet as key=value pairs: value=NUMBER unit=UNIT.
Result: value=0.15 unit=kV
